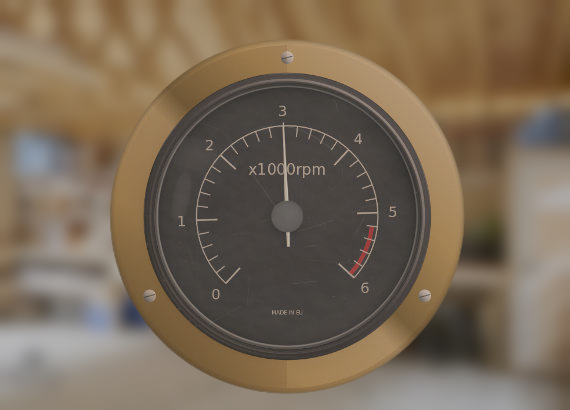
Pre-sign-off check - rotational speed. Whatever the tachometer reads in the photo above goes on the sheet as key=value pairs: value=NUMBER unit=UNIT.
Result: value=3000 unit=rpm
